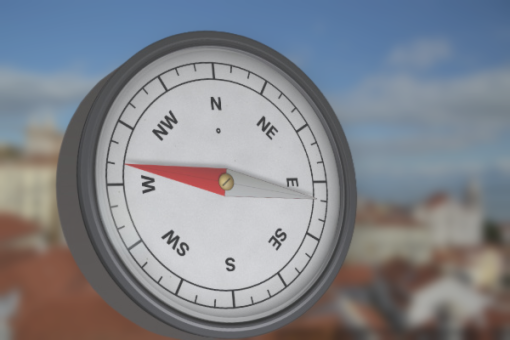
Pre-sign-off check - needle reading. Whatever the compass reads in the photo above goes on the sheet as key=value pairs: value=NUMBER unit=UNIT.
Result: value=280 unit=°
